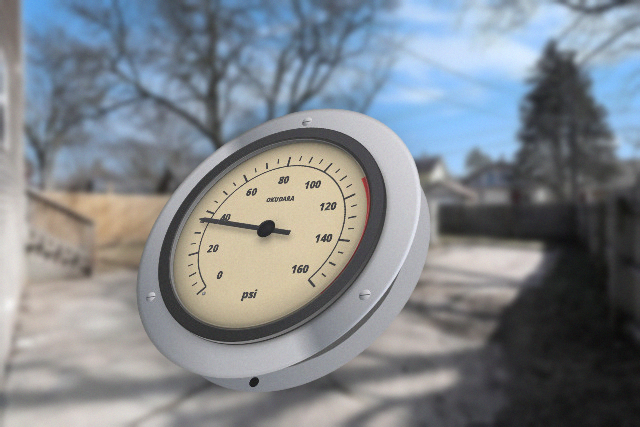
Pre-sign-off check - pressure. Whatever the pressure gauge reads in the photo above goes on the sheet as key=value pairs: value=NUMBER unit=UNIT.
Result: value=35 unit=psi
